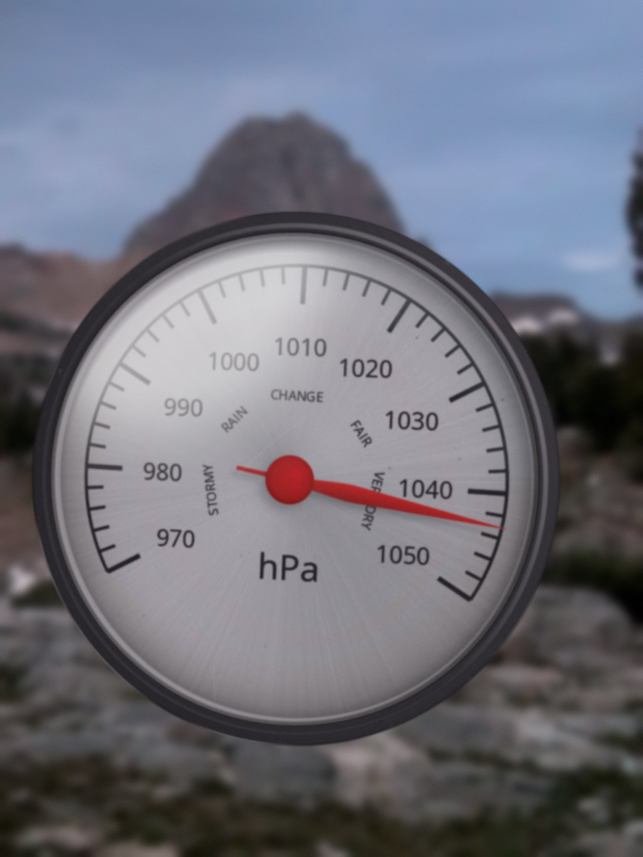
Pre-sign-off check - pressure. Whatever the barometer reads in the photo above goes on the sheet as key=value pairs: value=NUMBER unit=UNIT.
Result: value=1043 unit=hPa
